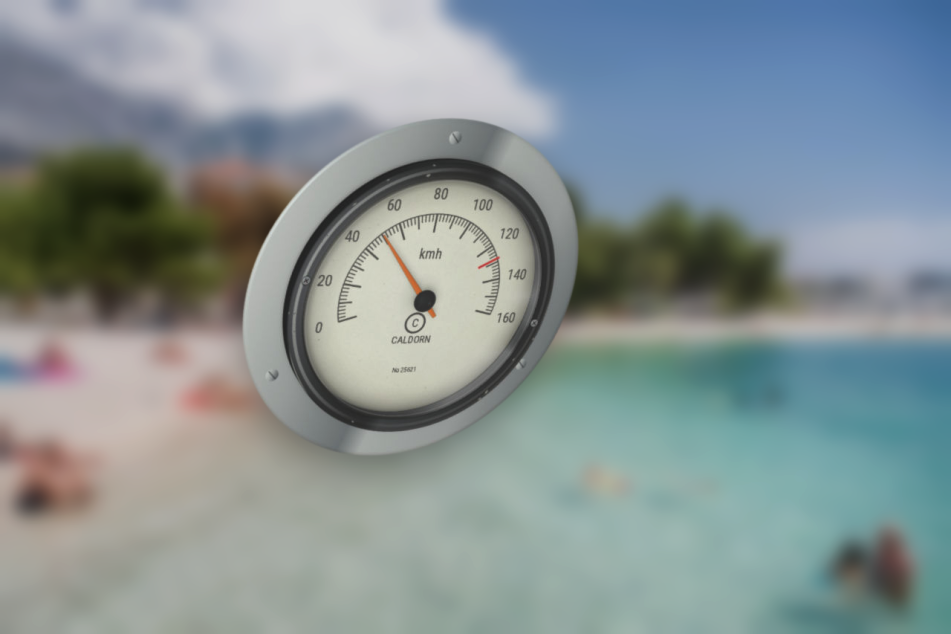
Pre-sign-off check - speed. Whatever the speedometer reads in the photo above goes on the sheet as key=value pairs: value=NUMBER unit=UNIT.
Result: value=50 unit=km/h
